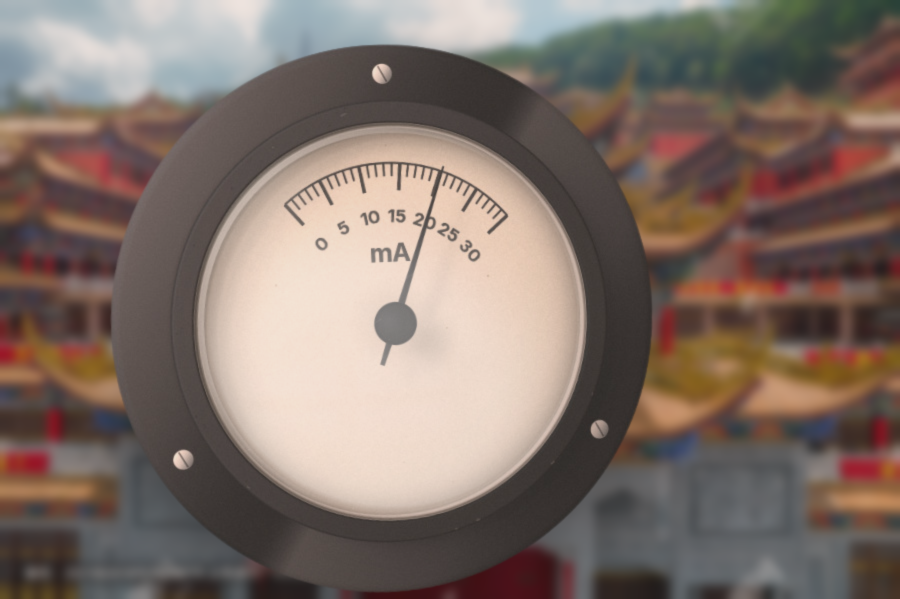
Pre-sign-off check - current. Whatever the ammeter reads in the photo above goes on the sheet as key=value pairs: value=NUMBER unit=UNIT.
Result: value=20 unit=mA
